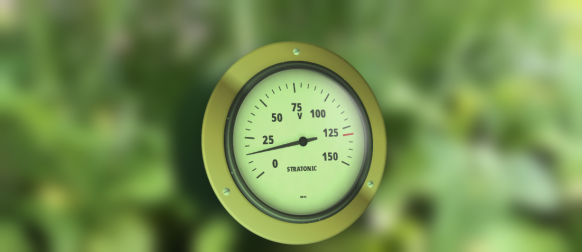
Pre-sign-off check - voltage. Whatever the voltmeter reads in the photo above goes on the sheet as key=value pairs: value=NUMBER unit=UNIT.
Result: value=15 unit=V
